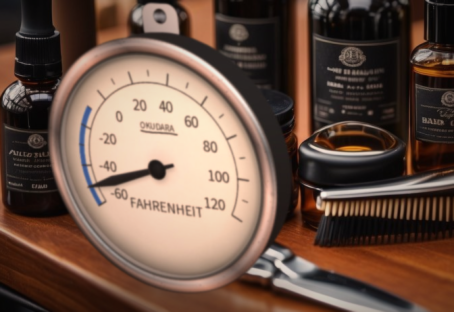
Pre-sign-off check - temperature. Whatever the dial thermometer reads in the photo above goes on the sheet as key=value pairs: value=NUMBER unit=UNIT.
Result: value=-50 unit=°F
